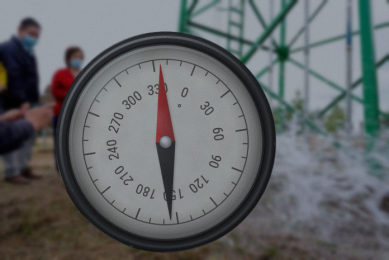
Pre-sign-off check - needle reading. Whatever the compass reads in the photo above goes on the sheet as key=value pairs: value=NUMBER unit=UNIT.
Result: value=335 unit=°
